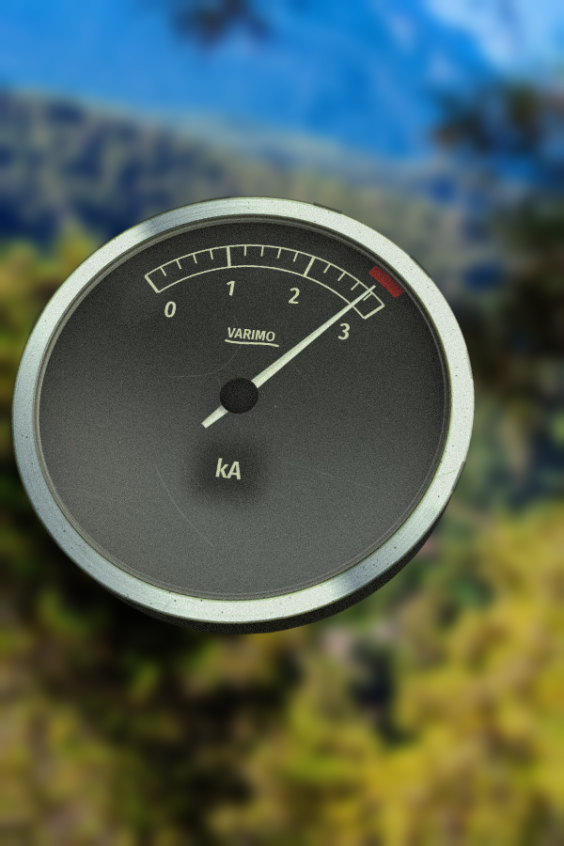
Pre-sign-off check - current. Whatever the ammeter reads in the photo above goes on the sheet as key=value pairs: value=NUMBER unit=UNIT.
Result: value=2.8 unit=kA
